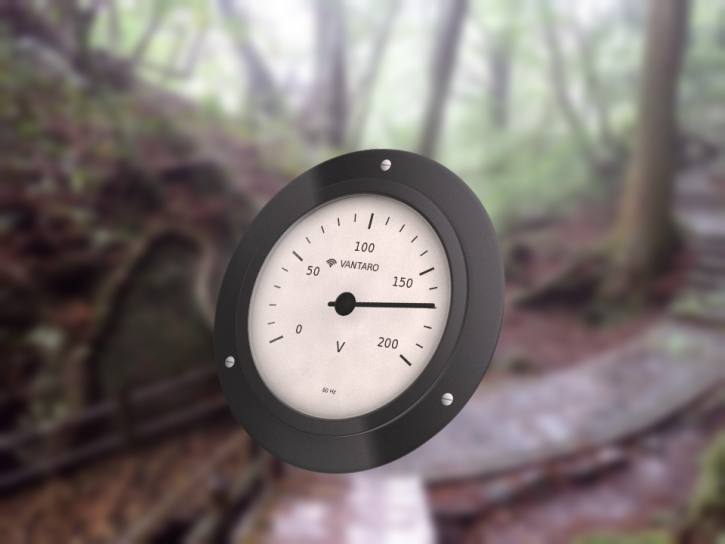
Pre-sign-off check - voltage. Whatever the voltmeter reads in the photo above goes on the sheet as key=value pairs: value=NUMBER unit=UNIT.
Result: value=170 unit=V
